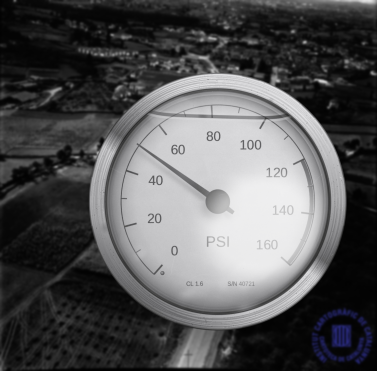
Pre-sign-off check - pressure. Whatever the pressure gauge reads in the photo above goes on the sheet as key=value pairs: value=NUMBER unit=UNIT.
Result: value=50 unit=psi
